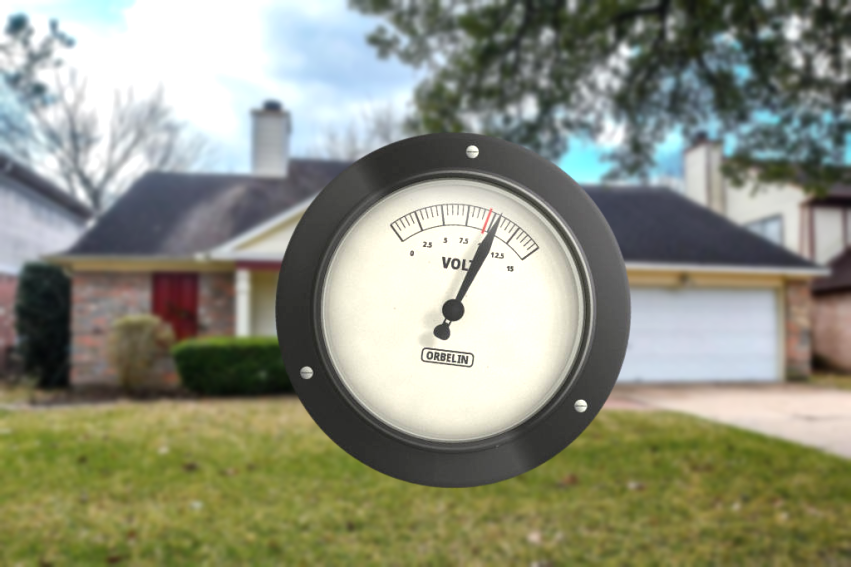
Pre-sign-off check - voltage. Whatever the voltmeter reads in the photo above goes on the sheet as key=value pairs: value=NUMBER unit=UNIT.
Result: value=10.5 unit=V
